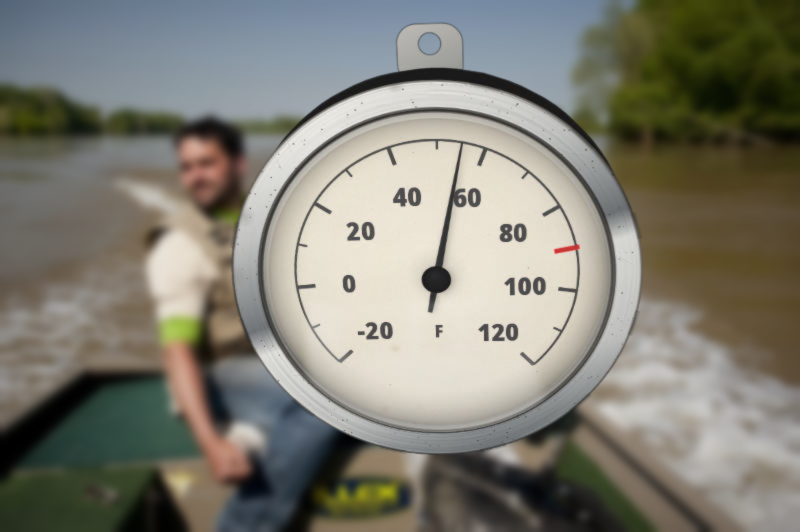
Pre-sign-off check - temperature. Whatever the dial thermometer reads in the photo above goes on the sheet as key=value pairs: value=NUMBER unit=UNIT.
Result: value=55 unit=°F
